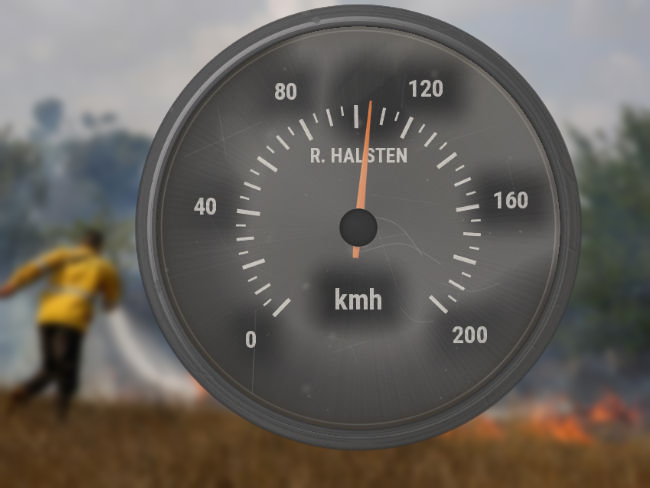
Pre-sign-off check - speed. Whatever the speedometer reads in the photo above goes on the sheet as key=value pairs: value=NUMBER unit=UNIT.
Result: value=105 unit=km/h
